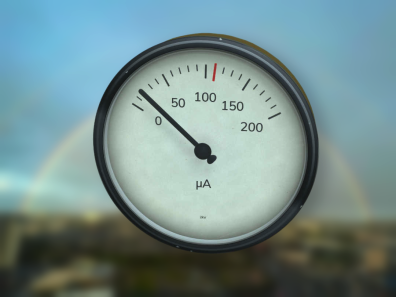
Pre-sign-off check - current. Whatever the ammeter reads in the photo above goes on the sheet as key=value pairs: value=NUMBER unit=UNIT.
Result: value=20 unit=µA
